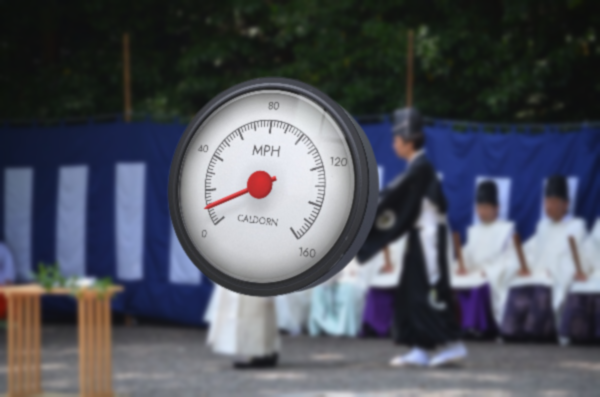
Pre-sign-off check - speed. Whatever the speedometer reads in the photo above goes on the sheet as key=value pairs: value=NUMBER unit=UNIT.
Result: value=10 unit=mph
